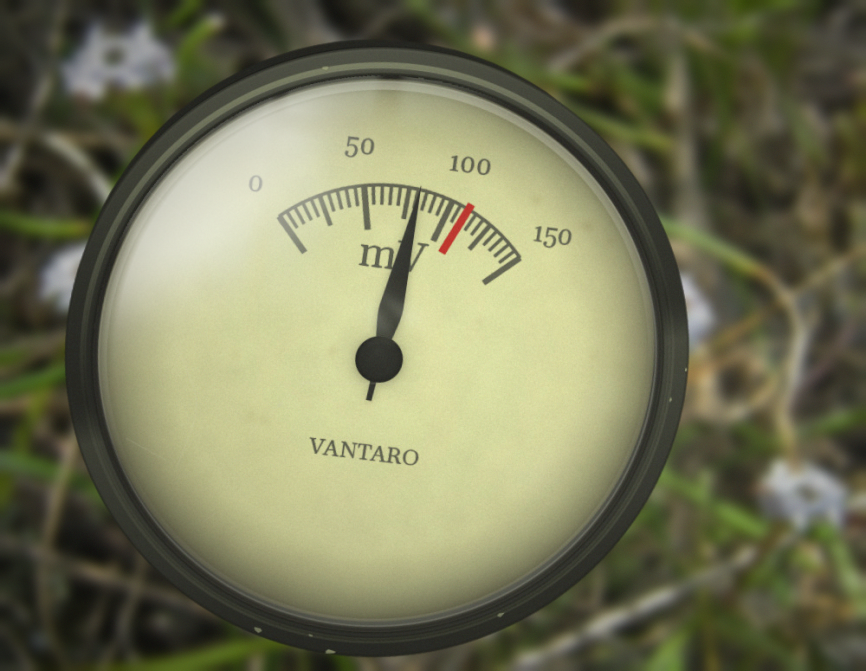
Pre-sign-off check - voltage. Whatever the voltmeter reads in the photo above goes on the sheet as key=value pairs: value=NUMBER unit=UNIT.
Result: value=80 unit=mV
